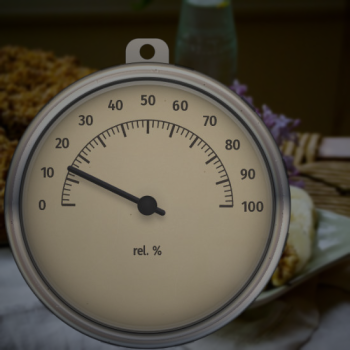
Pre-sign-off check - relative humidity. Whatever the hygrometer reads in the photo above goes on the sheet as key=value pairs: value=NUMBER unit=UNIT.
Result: value=14 unit=%
